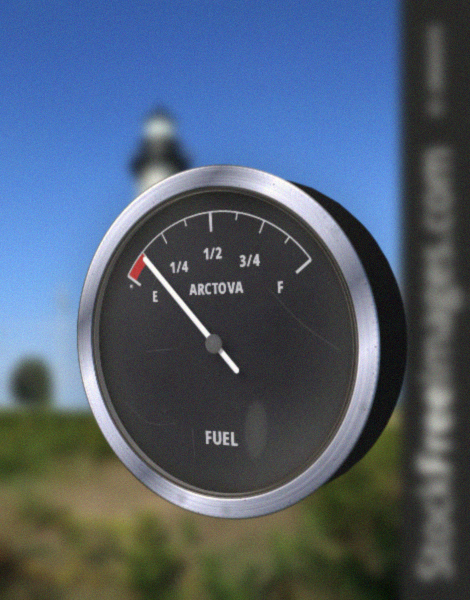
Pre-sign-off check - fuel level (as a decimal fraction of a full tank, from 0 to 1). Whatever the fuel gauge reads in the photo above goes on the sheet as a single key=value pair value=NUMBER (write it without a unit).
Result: value=0.125
